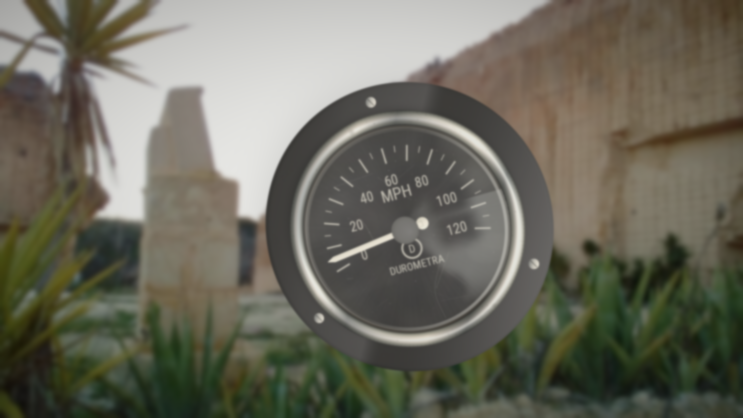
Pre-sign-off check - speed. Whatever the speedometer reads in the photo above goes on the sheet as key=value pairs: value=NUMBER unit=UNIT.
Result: value=5 unit=mph
